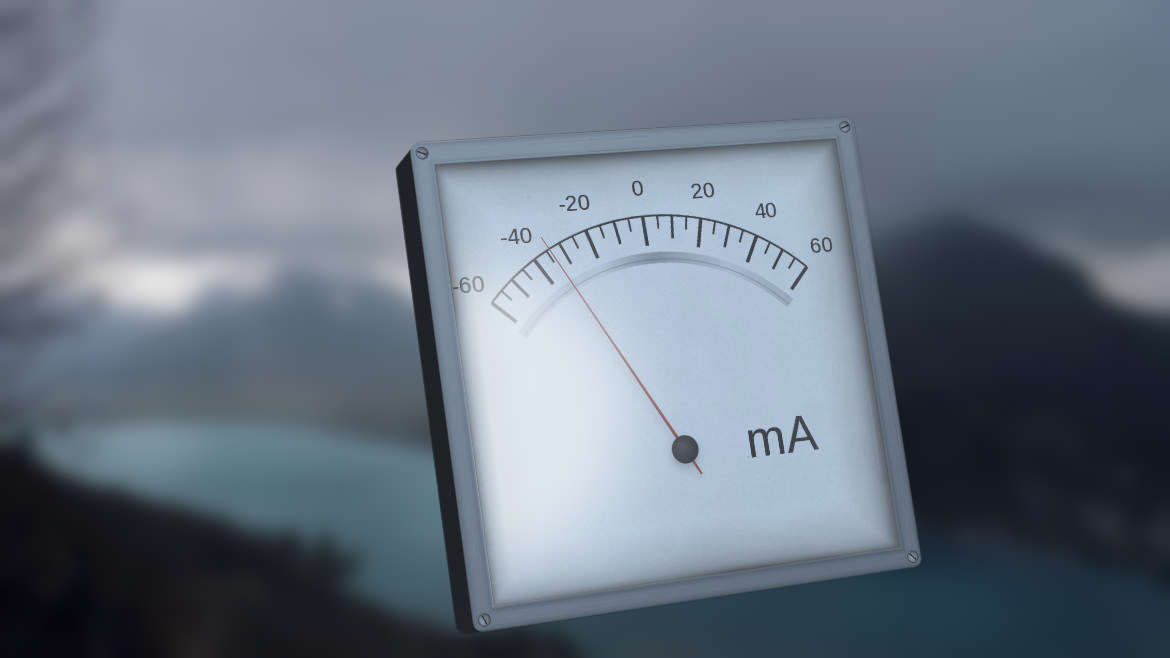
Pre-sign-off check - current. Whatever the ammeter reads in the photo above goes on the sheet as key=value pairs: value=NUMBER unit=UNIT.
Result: value=-35 unit=mA
